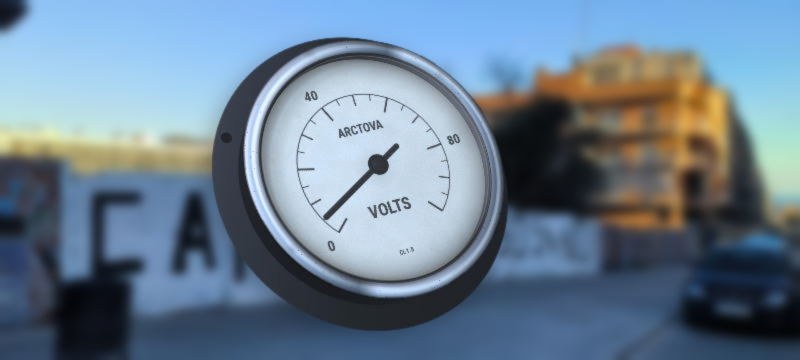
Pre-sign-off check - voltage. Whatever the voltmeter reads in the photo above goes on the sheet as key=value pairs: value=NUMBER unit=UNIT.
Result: value=5 unit=V
